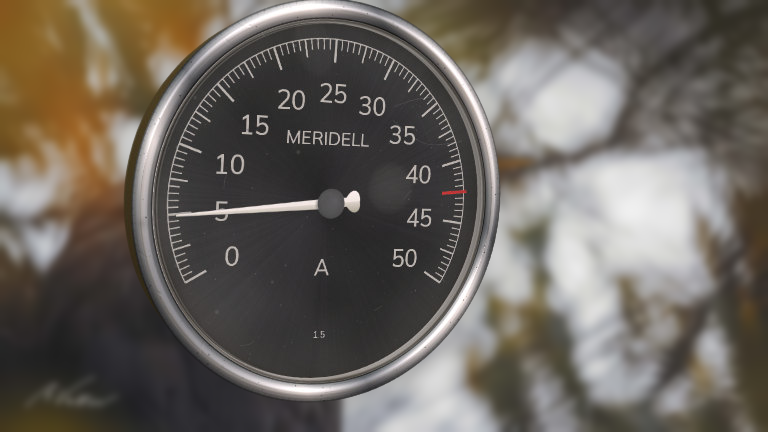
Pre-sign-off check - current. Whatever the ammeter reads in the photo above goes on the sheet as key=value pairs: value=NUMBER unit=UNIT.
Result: value=5 unit=A
